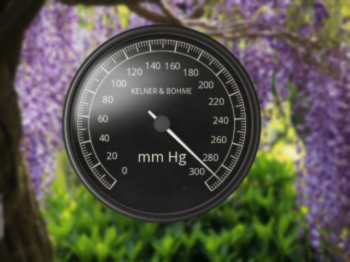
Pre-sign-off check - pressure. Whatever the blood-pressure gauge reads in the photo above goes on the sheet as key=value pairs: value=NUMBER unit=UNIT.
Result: value=290 unit=mmHg
